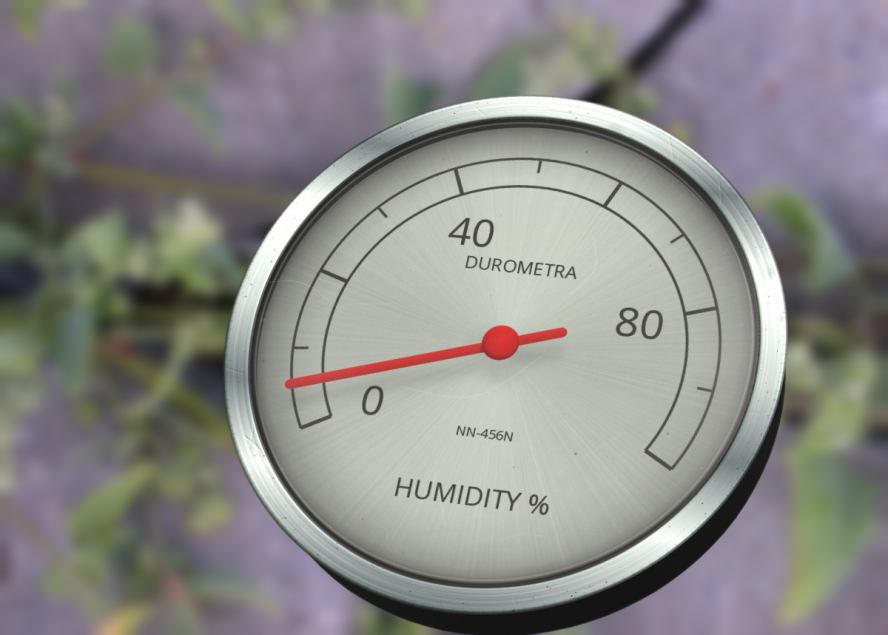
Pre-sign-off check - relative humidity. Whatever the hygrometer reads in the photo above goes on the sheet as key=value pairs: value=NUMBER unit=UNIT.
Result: value=5 unit=%
